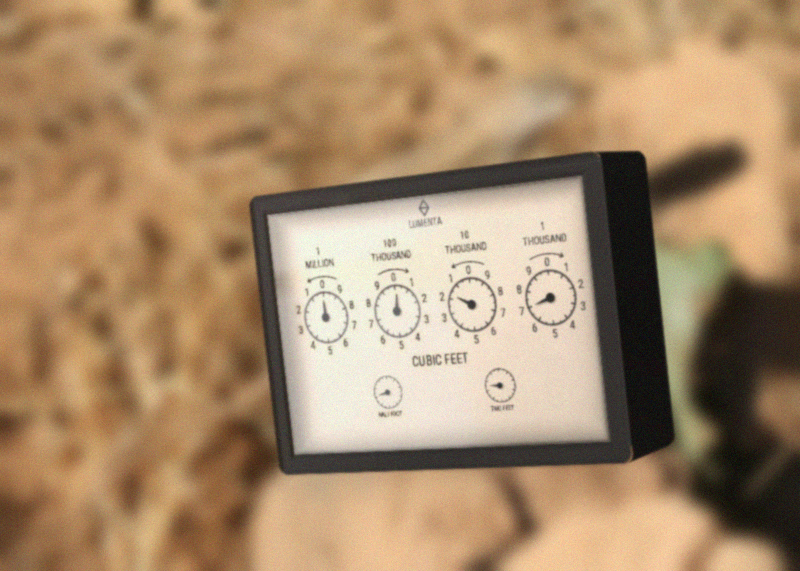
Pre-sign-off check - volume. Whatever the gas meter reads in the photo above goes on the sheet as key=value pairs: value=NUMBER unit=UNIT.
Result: value=1700 unit=ft³
